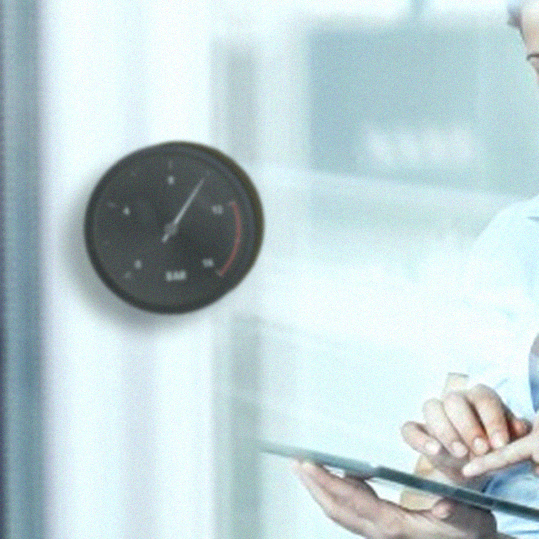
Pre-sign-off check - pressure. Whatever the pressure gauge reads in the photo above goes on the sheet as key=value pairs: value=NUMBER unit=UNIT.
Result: value=10 unit=bar
